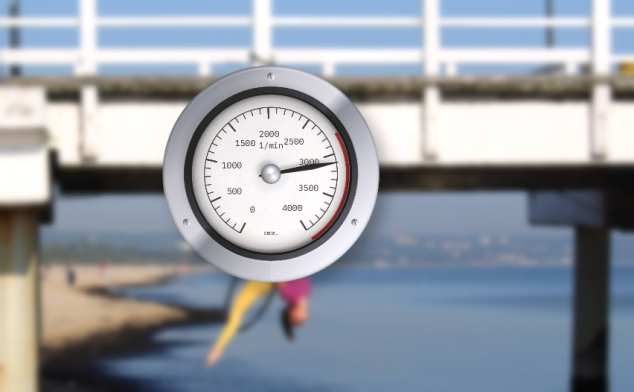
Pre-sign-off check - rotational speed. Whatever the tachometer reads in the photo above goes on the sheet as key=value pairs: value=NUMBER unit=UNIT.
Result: value=3100 unit=rpm
